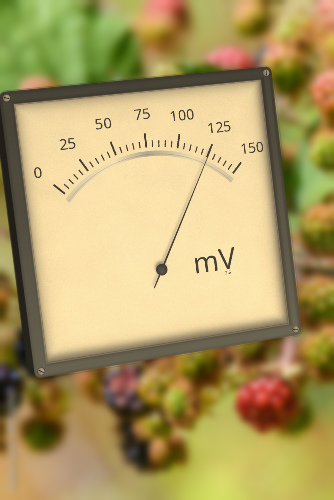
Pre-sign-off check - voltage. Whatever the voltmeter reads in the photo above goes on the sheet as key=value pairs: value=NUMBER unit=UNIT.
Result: value=125 unit=mV
